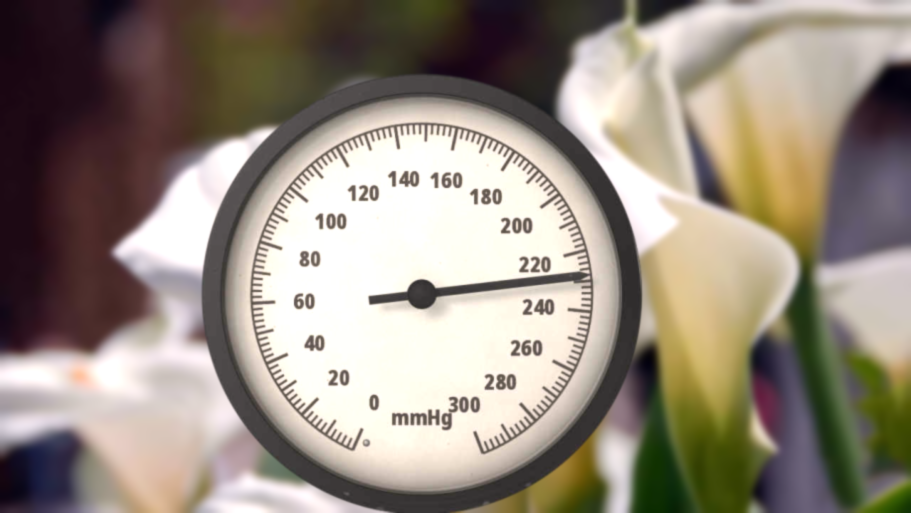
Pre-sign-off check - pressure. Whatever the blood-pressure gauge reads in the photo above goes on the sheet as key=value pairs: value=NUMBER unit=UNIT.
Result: value=228 unit=mmHg
